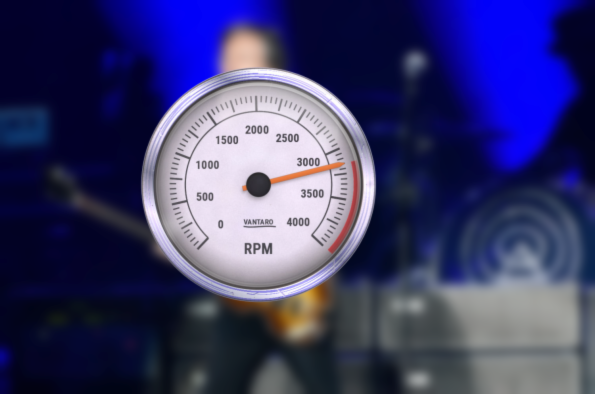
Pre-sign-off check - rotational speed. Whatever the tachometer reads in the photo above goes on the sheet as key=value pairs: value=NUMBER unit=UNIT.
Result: value=3150 unit=rpm
